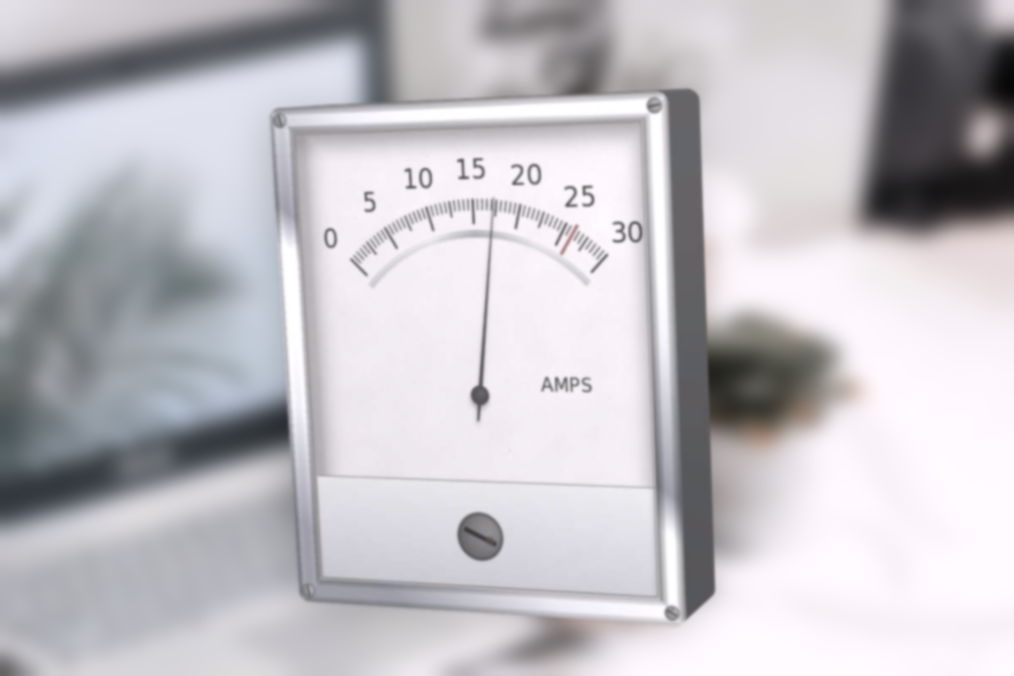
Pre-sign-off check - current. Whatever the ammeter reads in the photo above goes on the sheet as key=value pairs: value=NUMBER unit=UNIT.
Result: value=17.5 unit=A
